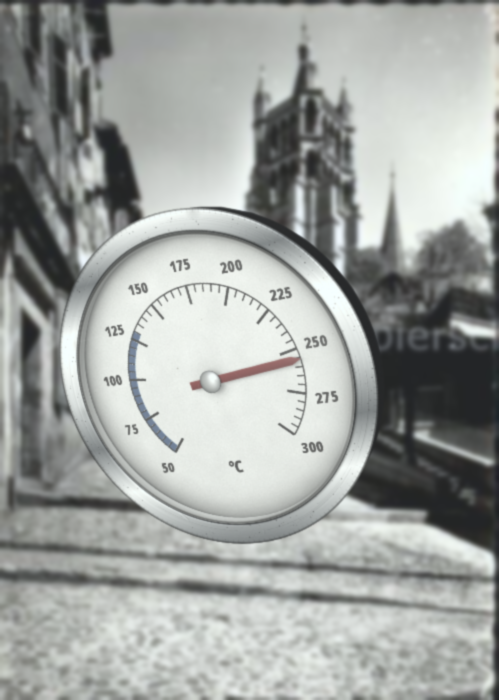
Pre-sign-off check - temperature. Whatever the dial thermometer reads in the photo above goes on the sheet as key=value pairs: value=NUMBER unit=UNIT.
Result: value=255 unit=°C
